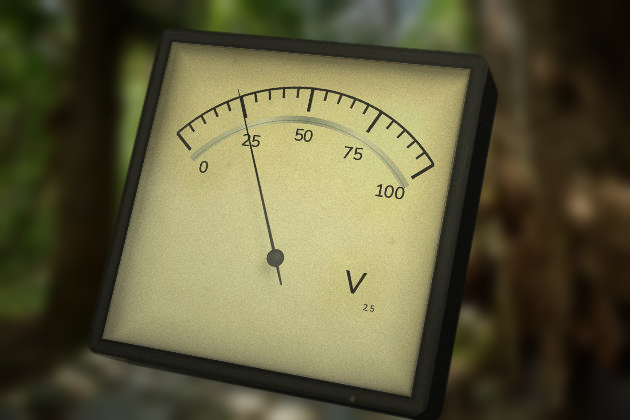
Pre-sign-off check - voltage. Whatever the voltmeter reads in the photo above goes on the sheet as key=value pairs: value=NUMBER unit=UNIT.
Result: value=25 unit=V
